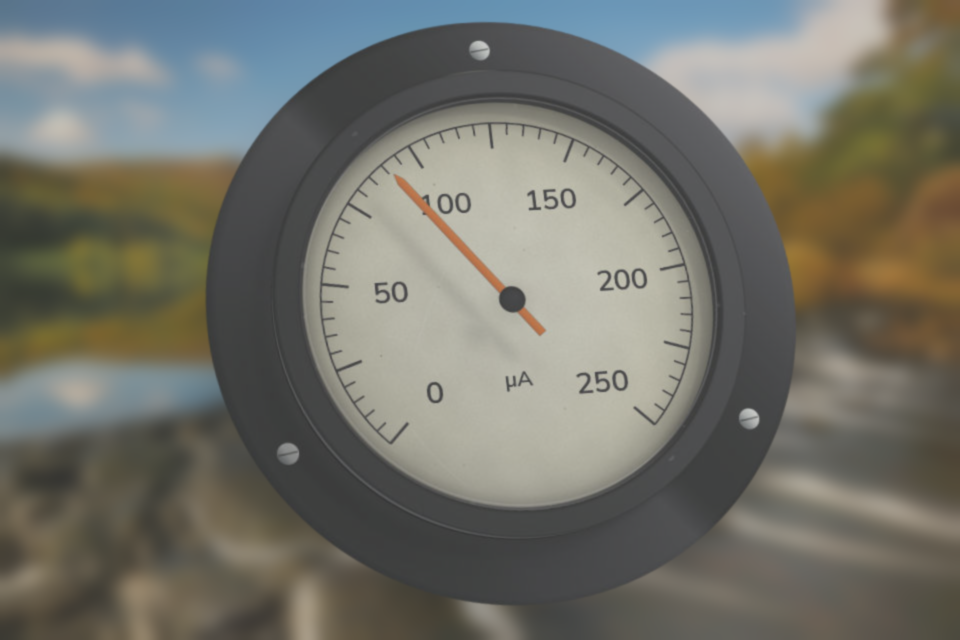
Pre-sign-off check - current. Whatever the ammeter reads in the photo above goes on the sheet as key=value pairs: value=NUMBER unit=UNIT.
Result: value=90 unit=µA
